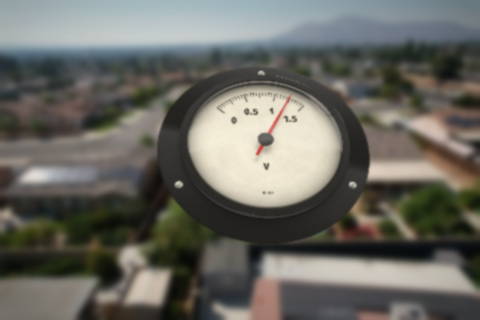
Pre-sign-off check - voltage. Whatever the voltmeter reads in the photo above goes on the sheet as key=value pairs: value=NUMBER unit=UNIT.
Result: value=1.25 unit=V
